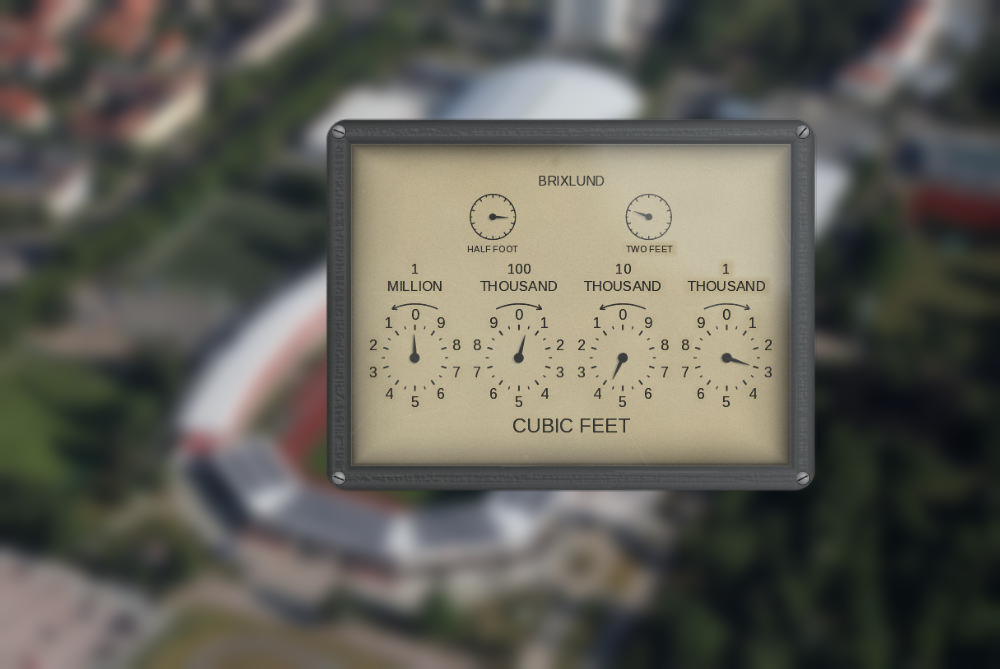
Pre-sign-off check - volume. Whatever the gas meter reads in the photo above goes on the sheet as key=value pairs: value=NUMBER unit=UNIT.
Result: value=4300 unit=ft³
